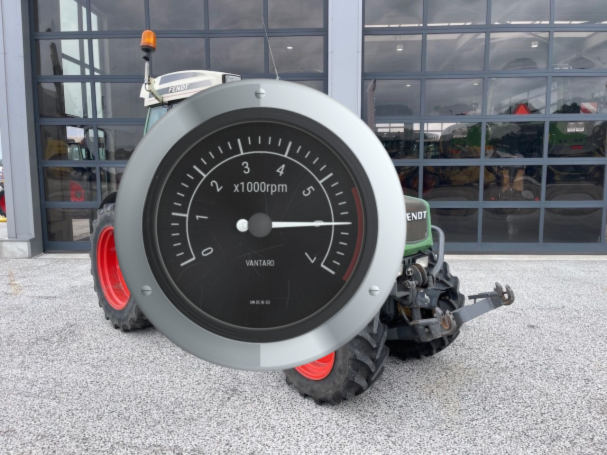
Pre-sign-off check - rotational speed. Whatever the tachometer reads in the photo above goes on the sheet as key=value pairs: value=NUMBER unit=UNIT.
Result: value=6000 unit=rpm
